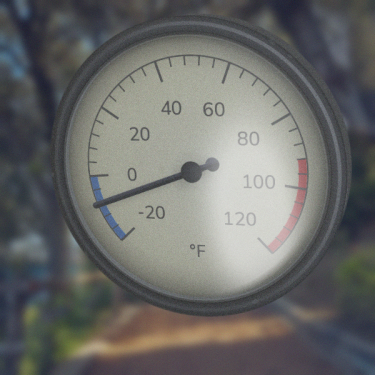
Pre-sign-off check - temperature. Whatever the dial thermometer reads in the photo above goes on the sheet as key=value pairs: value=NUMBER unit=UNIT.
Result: value=-8 unit=°F
